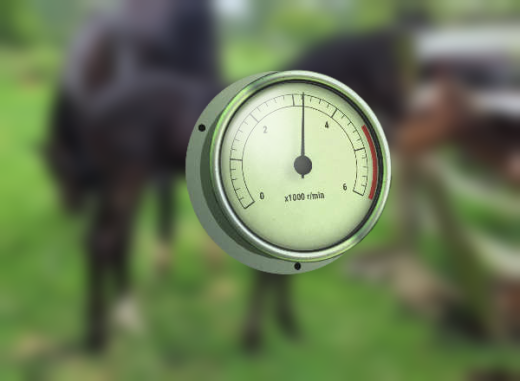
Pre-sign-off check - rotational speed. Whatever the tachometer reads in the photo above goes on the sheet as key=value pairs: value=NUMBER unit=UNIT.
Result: value=3200 unit=rpm
